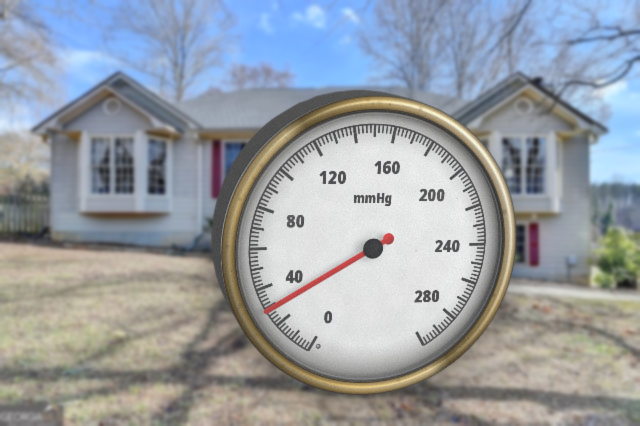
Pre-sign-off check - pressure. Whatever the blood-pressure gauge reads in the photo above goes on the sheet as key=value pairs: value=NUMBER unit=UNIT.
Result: value=30 unit=mmHg
